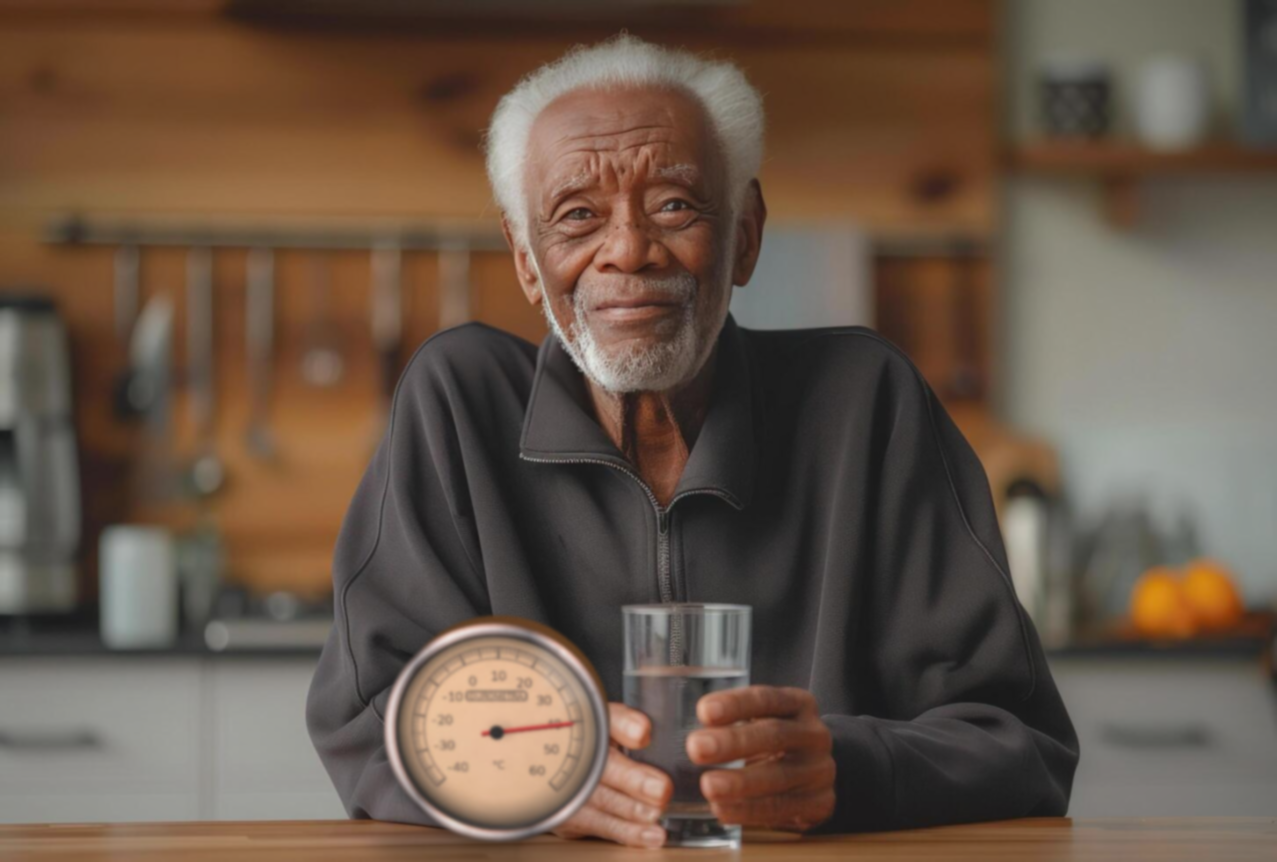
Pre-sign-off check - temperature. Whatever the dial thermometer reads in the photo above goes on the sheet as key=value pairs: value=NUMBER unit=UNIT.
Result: value=40 unit=°C
